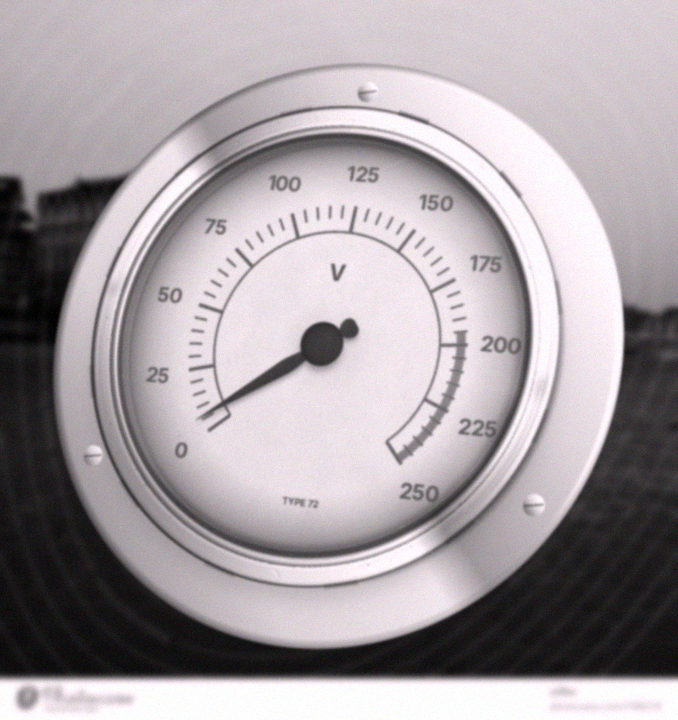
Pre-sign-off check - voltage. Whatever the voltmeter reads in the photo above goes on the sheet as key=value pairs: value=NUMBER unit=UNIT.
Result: value=5 unit=V
